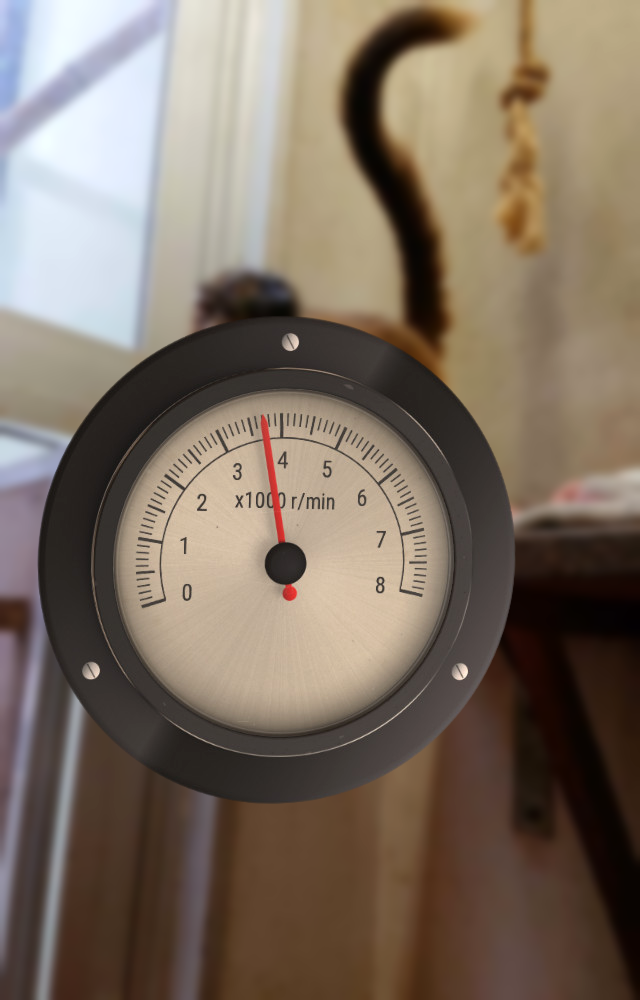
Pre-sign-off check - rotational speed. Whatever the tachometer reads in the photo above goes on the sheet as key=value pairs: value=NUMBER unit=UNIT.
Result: value=3700 unit=rpm
